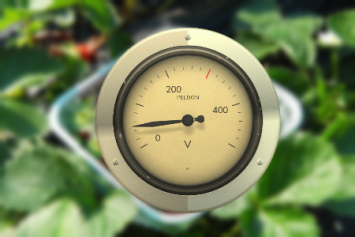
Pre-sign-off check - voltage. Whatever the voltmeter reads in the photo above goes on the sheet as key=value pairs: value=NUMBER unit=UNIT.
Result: value=50 unit=V
